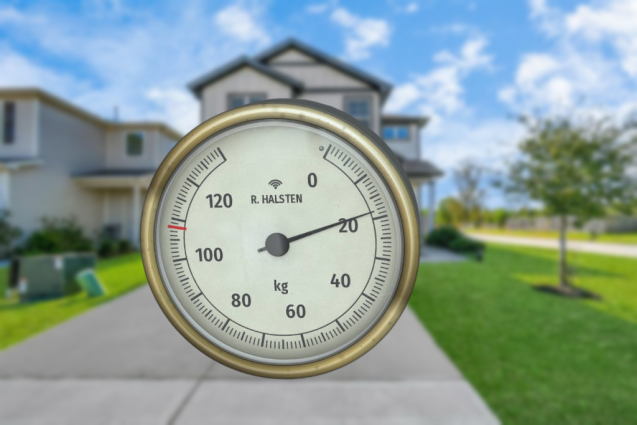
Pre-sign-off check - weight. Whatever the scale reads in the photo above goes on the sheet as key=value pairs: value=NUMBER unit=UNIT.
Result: value=18 unit=kg
